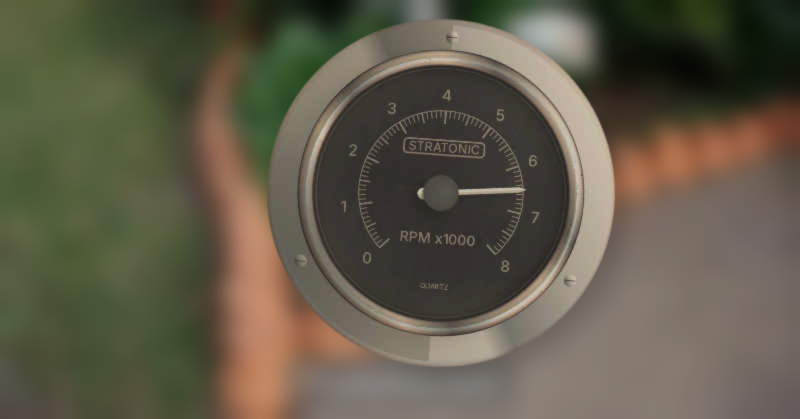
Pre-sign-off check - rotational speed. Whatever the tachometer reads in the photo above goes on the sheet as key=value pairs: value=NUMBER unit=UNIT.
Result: value=6500 unit=rpm
